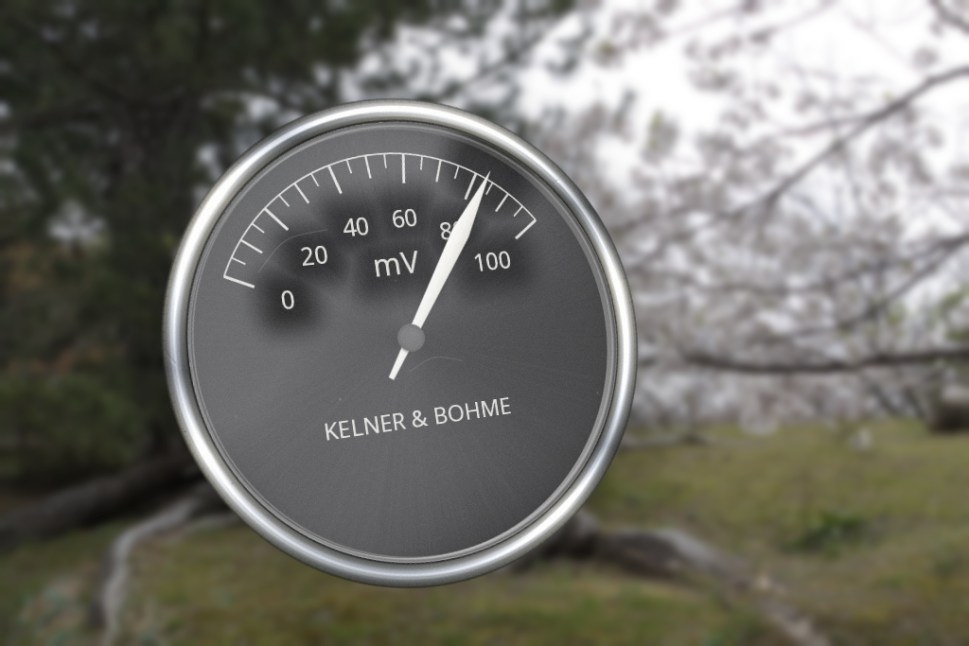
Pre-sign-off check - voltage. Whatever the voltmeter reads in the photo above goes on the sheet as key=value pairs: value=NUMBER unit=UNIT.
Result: value=82.5 unit=mV
